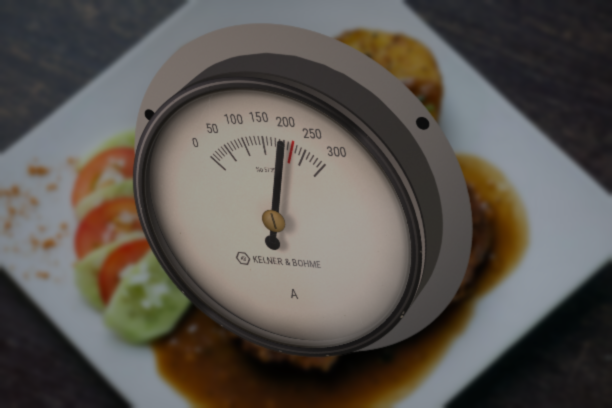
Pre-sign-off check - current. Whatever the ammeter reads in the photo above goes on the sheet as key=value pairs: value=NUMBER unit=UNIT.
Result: value=200 unit=A
